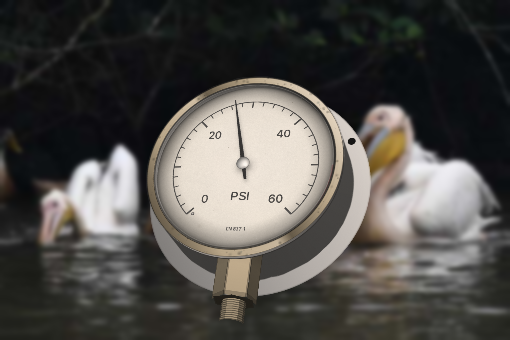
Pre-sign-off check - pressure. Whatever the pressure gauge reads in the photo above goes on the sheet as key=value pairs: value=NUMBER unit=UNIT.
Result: value=27 unit=psi
